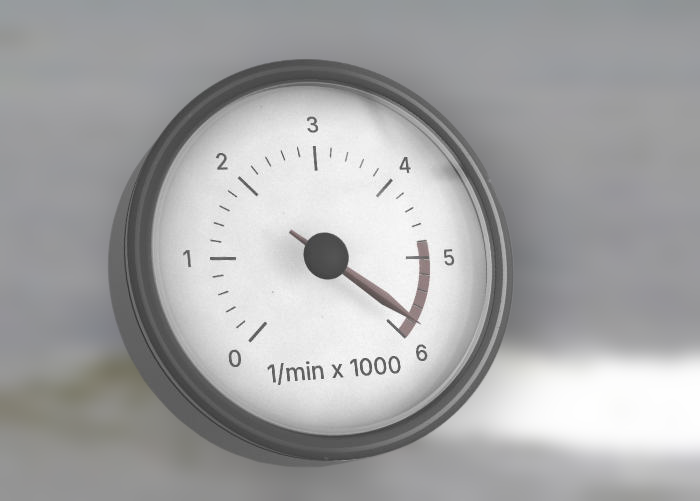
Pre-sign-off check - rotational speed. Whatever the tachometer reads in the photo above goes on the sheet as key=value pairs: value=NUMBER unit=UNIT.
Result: value=5800 unit=rpm
